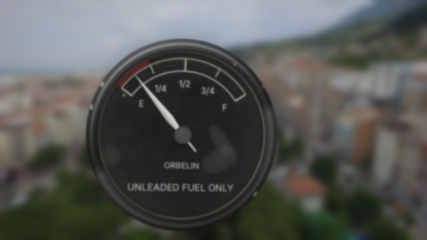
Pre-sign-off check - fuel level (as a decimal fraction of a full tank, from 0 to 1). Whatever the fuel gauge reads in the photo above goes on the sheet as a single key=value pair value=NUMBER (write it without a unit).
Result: value=0.125
